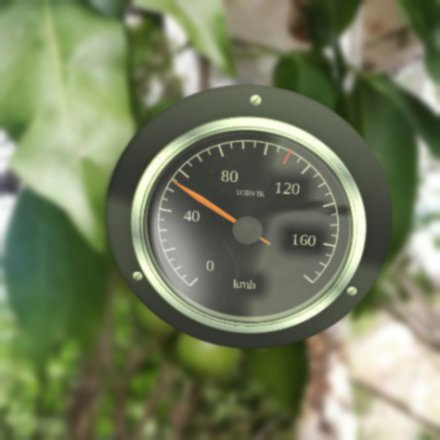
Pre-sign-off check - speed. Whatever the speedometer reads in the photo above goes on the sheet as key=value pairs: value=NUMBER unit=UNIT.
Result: value=55 unit=km/h
